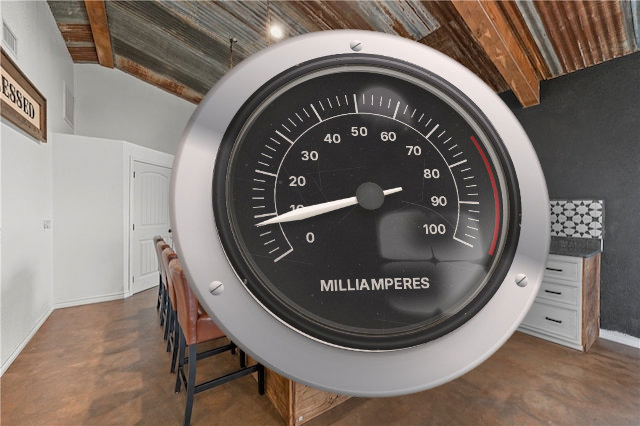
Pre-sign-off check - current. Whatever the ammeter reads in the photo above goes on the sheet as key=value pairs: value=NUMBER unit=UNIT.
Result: value=8 unit=mA
